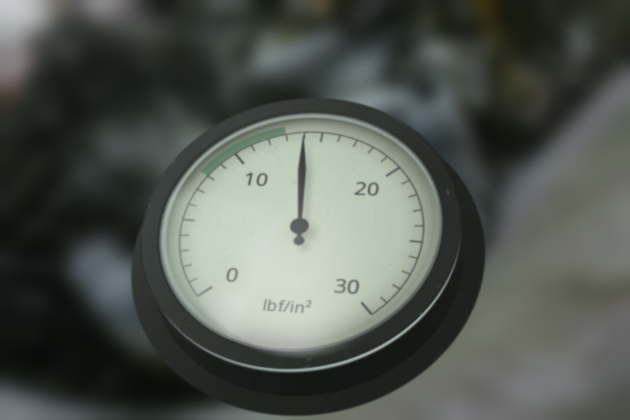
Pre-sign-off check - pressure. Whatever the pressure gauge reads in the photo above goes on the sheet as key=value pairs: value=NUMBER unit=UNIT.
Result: value=14 unit=psi
